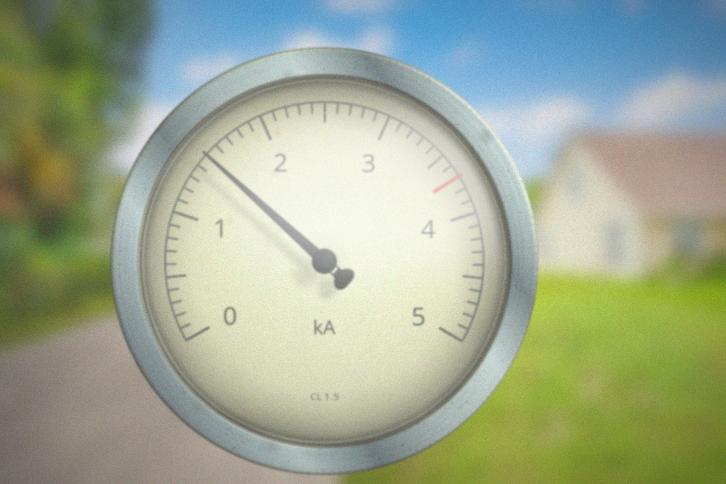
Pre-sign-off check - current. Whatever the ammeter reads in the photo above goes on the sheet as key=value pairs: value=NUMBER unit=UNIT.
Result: value=1.5 unit=kA
